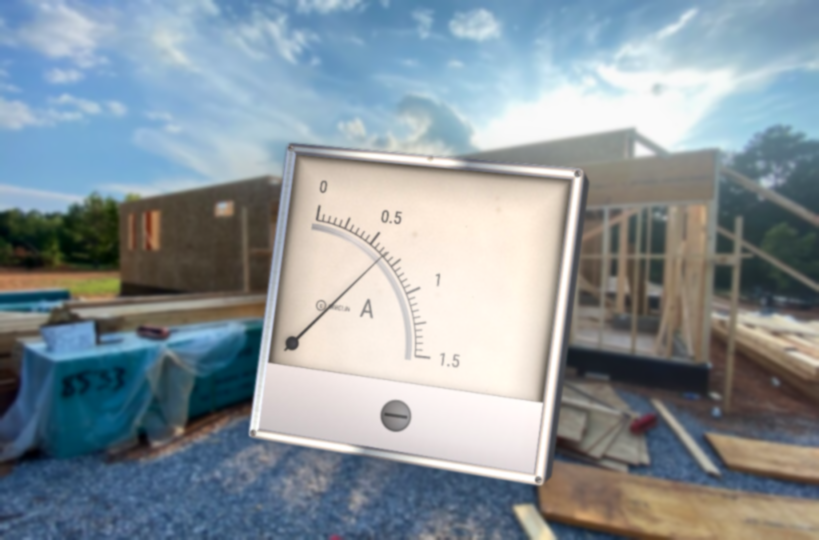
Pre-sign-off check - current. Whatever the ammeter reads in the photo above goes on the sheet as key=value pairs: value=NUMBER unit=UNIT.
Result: value=0.65 unit=A
